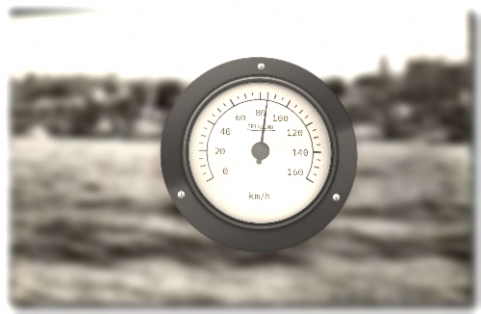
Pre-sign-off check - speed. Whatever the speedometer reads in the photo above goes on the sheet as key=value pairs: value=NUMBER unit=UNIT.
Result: value=85 unit=km/h
